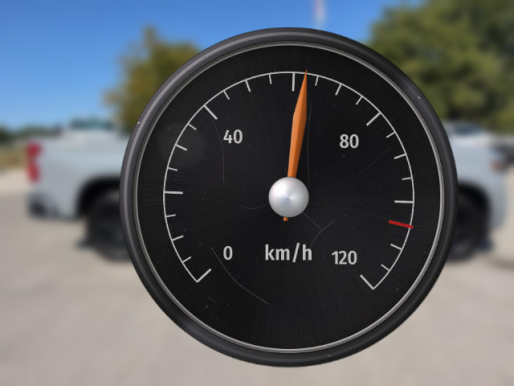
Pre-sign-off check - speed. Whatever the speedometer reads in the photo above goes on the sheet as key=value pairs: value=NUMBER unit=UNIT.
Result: value=62.5 unit=km/h
